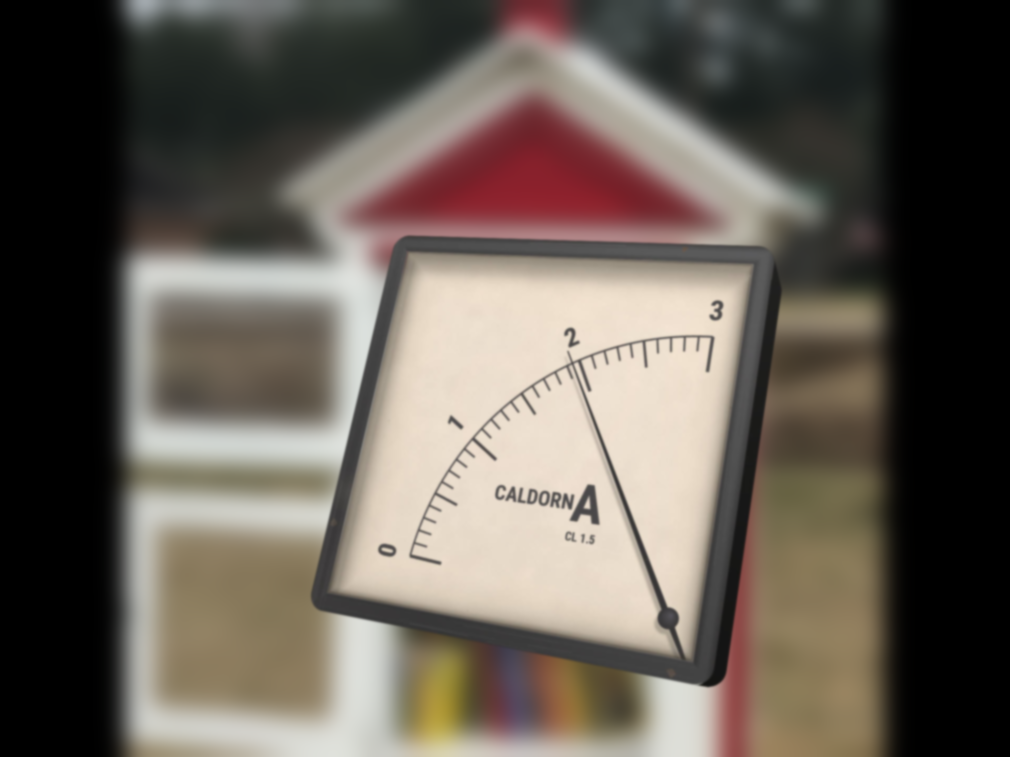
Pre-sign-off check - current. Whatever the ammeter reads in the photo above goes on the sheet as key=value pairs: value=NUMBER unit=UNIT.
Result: value=1.95 unit=A
